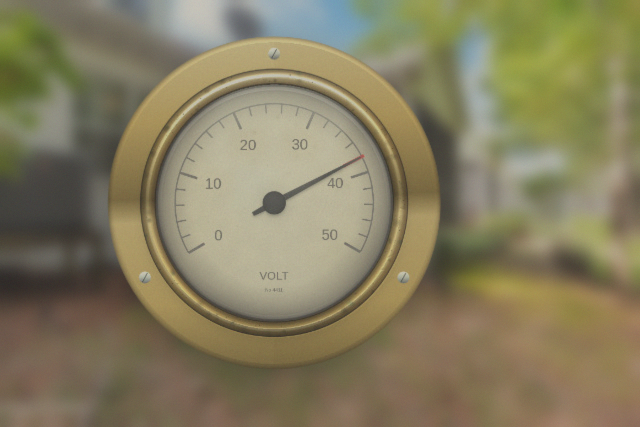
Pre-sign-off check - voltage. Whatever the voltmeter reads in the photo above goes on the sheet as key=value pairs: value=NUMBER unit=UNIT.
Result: value=38 unit=V
